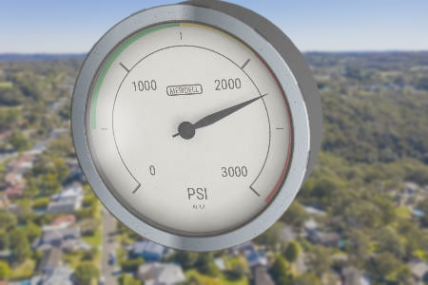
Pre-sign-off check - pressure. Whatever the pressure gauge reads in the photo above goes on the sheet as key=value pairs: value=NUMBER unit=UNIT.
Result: value=2250 unit=psi
